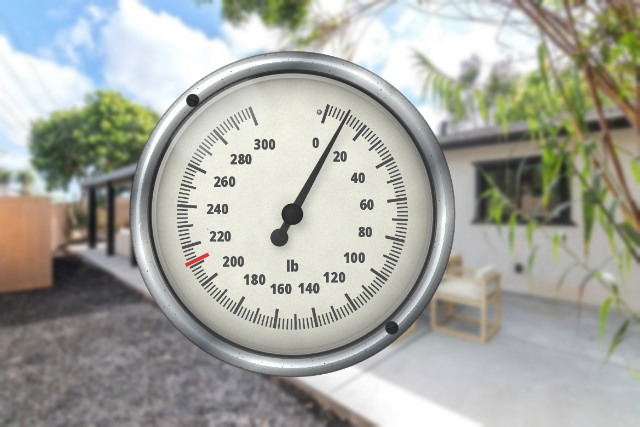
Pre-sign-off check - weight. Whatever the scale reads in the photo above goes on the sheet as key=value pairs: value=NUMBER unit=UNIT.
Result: value=10 unit=lb
